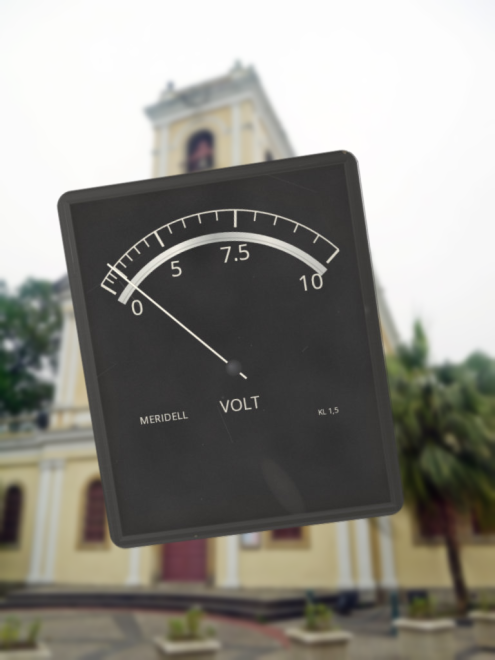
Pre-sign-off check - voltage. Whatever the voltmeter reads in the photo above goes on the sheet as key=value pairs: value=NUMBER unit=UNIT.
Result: value=2.5 unit=V
